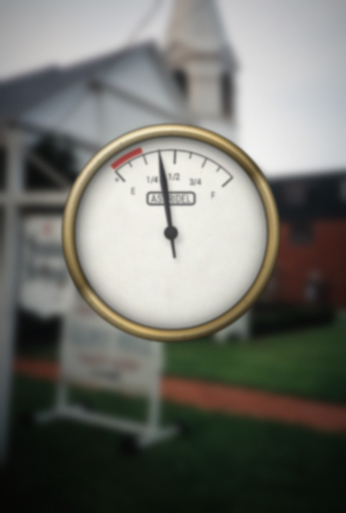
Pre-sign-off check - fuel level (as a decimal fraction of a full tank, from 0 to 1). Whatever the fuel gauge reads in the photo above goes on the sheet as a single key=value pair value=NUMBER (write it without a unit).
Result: value=0.375
